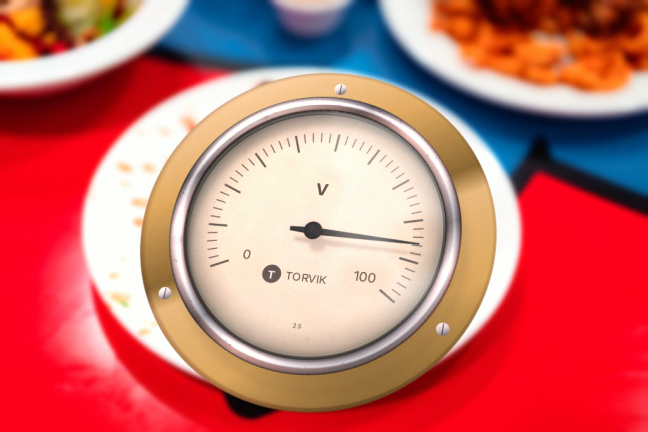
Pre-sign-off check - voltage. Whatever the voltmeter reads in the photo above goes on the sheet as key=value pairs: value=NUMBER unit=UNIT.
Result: value=86 unit=V
